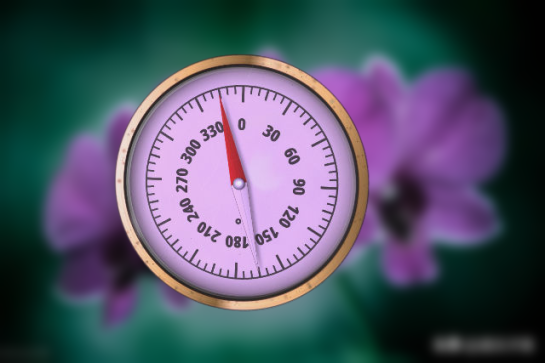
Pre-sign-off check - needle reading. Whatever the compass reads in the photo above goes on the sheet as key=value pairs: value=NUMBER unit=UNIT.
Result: value=345 unit=°
